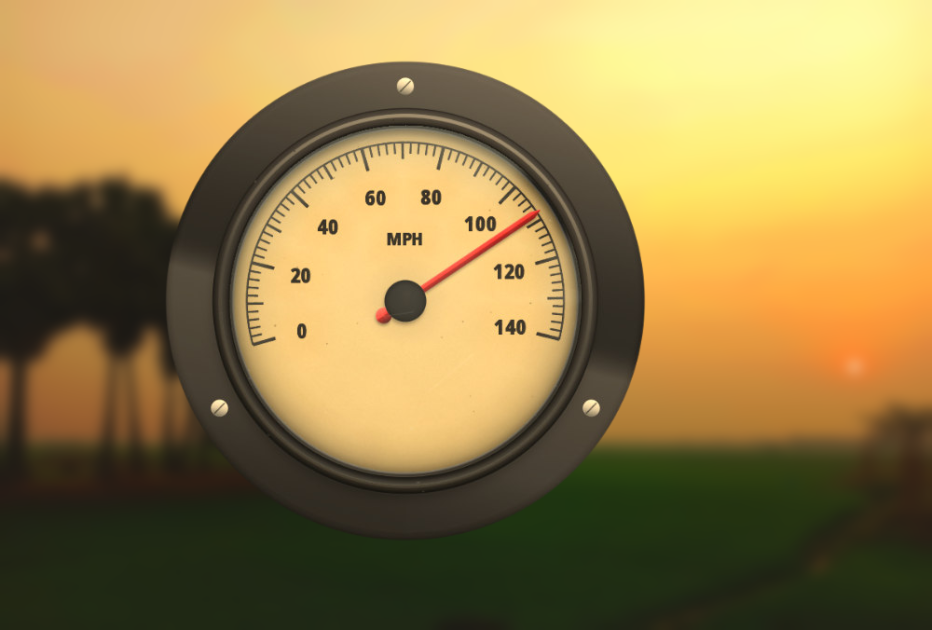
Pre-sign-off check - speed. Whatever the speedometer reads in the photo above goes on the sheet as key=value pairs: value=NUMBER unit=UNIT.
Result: value=108 unit=mph
